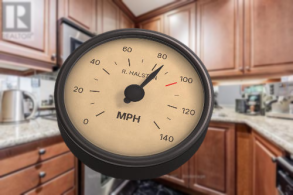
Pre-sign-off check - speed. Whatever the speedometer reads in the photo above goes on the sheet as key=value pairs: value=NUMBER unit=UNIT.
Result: value=85 unit=mph
